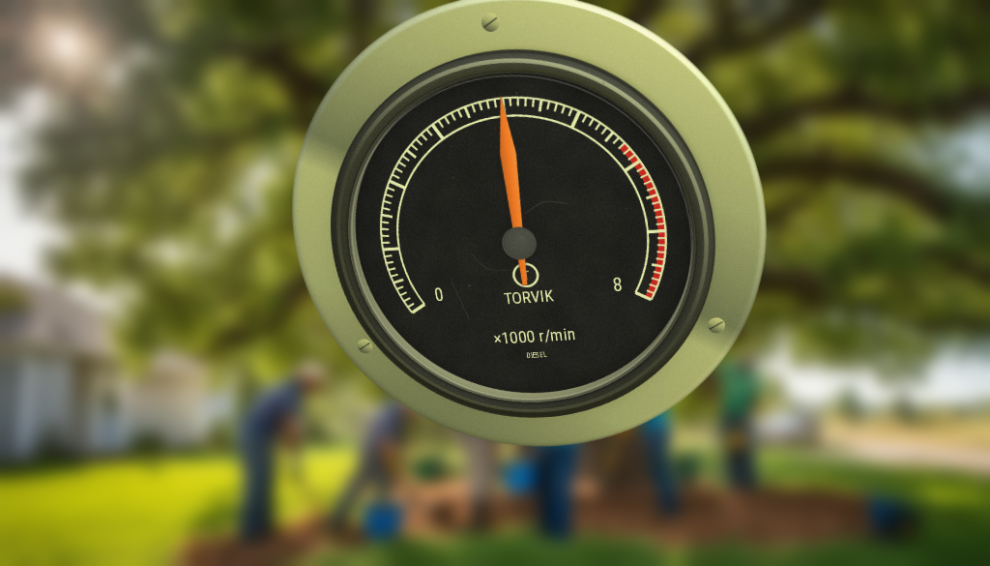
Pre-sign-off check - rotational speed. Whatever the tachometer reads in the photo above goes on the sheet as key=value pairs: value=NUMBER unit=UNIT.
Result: value=4000 unit=rpm
